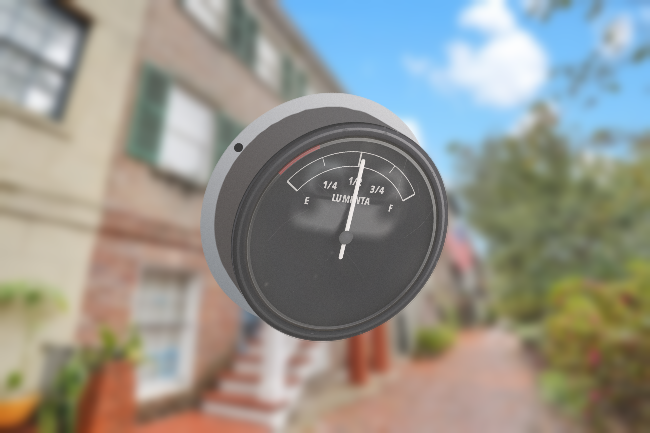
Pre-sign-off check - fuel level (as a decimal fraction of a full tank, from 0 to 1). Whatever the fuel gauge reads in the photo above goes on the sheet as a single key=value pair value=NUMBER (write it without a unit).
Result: value=0.5
